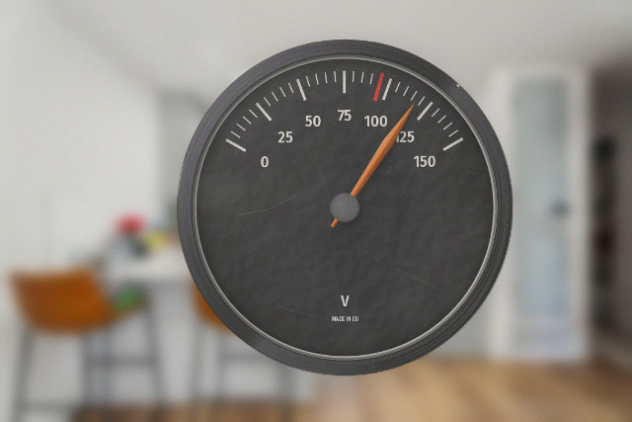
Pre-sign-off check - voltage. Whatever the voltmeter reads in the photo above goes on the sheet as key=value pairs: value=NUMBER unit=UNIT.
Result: value=117.5 unit=V
